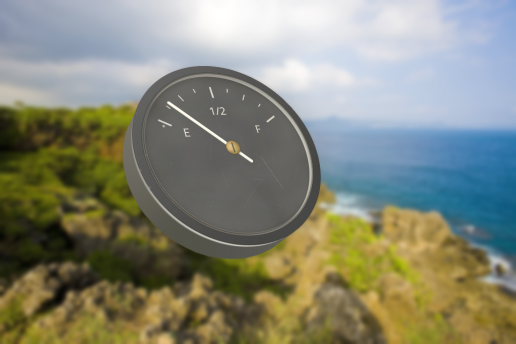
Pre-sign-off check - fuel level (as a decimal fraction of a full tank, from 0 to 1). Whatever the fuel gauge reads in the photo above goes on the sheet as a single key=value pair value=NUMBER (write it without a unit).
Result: value=0.125
